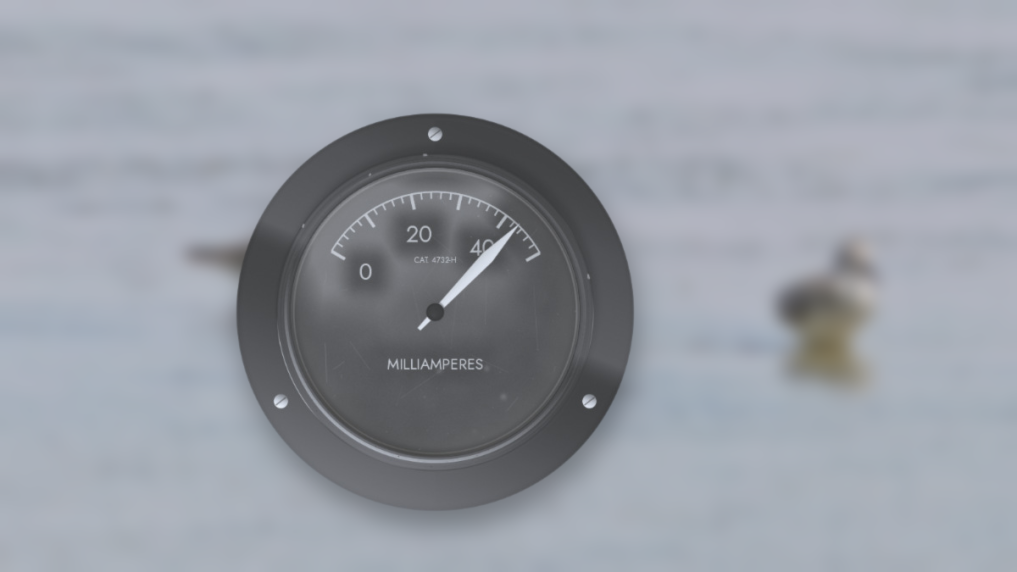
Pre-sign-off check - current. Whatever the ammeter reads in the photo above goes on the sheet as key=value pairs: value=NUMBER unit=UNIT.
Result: value=43 unit=mA
